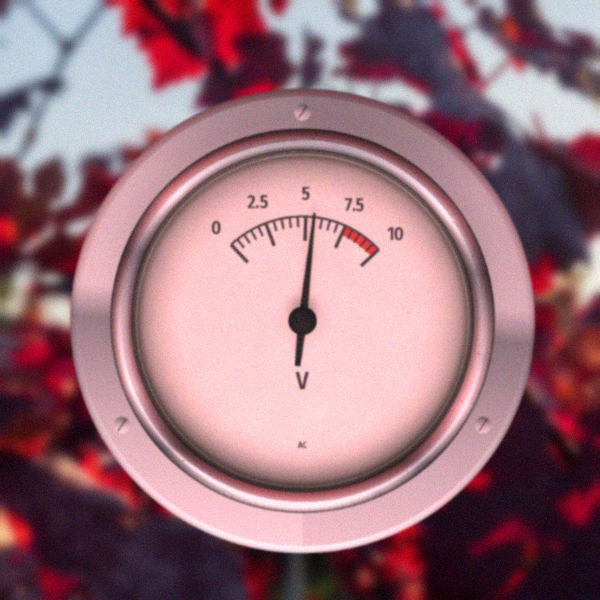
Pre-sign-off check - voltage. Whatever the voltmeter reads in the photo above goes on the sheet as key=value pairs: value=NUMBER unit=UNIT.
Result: value=5.5 unit=V
